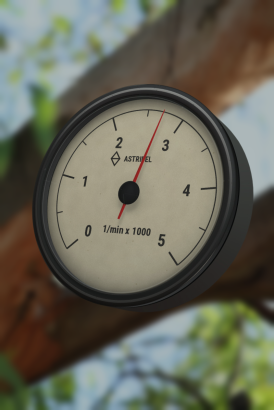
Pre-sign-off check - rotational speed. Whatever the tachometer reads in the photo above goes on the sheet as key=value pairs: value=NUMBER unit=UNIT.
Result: value=2750 unit=rpm
